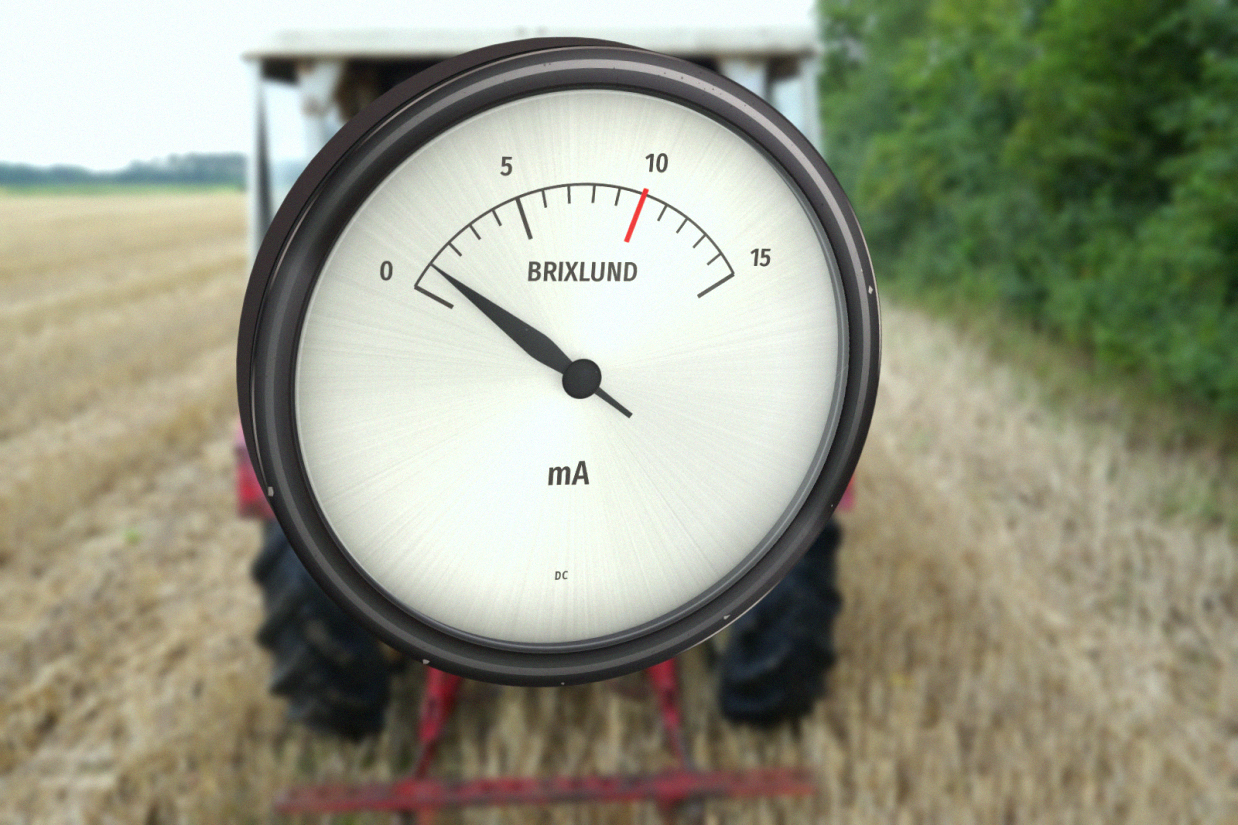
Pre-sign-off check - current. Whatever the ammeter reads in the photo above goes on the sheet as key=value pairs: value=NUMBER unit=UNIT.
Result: value=1 unit=mA
